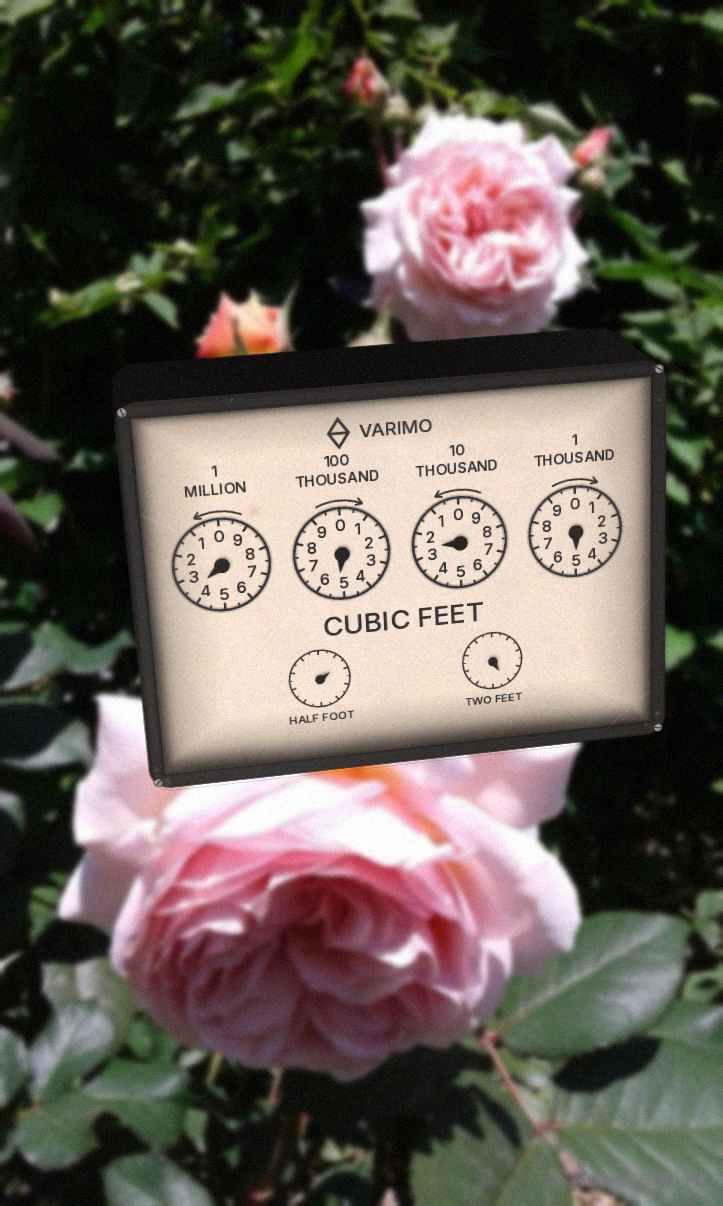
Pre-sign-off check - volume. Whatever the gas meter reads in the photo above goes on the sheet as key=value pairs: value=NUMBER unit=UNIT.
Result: value=352500 unit=ft³
